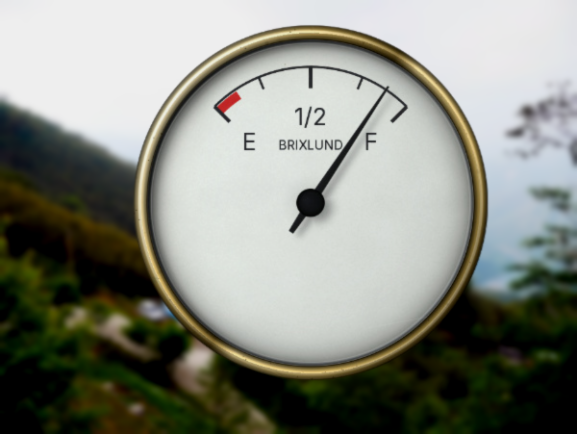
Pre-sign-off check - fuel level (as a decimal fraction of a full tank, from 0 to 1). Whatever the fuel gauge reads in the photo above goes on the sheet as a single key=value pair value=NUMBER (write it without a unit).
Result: value=0.875
